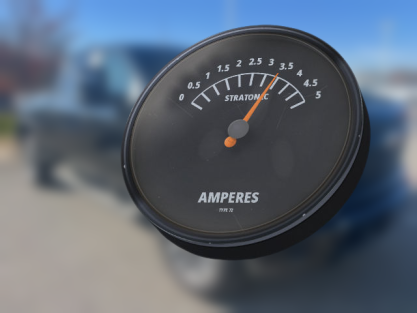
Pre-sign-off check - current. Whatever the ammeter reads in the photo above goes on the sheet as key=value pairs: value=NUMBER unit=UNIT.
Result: value=3.5 unit=A
